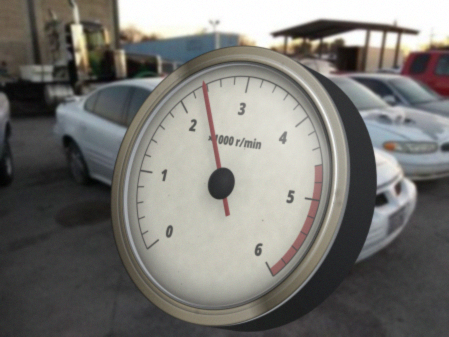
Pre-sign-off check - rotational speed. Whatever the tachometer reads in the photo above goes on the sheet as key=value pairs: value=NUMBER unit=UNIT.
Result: value=2400 unit=rpm
